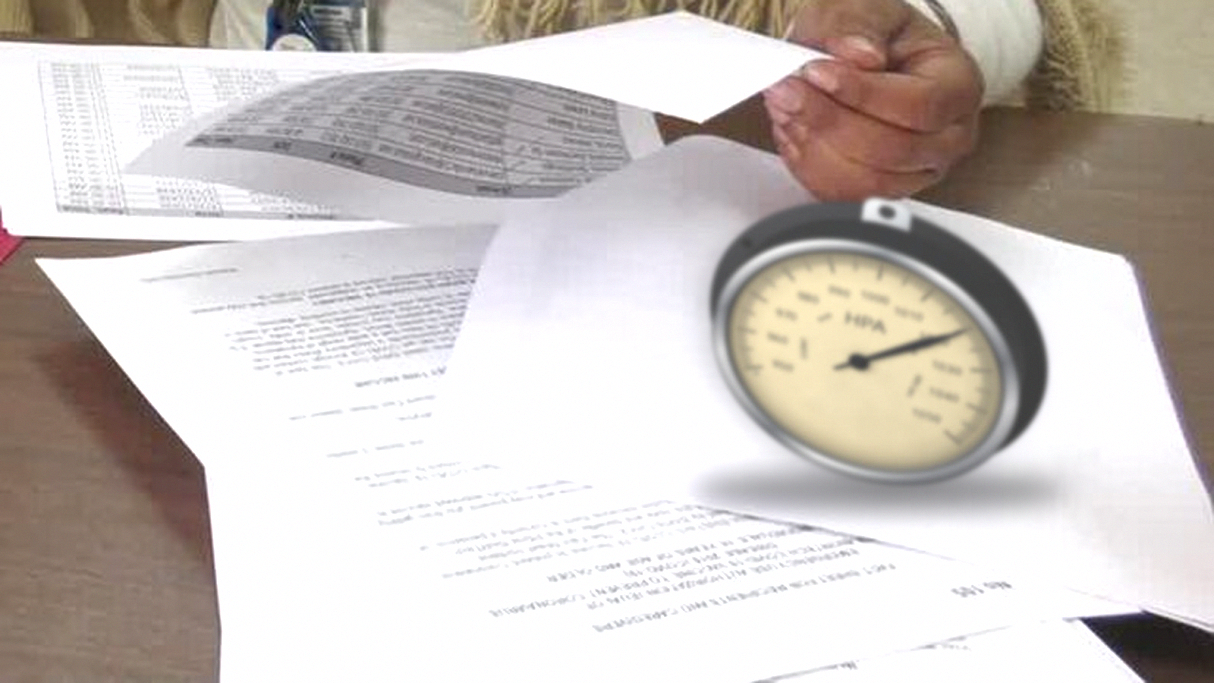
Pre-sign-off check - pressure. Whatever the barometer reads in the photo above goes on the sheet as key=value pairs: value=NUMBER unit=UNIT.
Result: value=1020 unit=hPa
